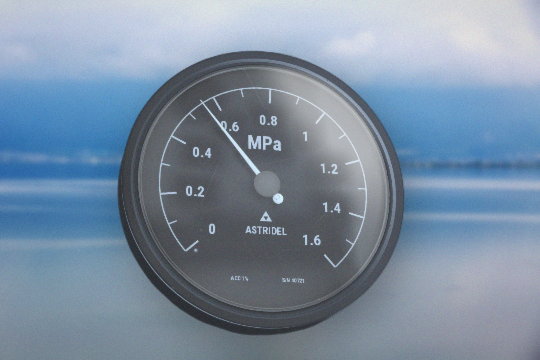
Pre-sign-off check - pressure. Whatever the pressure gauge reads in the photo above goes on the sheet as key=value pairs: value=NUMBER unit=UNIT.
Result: value=0.55 unit=MPa
